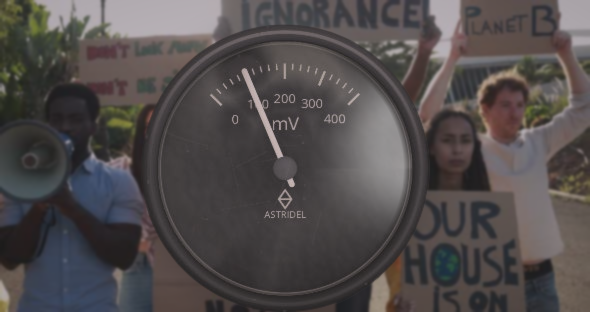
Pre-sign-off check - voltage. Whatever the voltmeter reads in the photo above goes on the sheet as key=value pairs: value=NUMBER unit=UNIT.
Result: value=100 unit=mV
